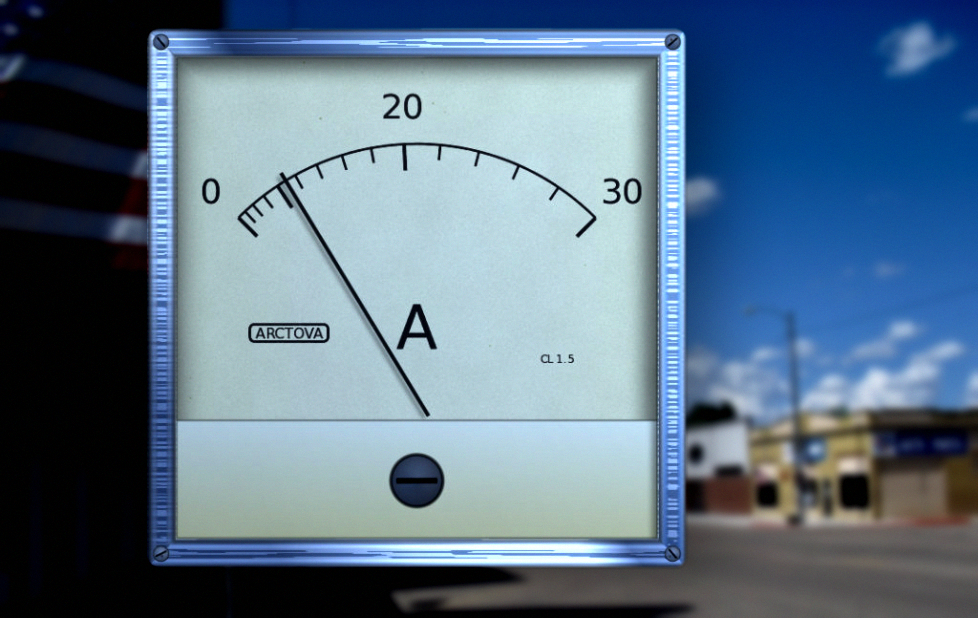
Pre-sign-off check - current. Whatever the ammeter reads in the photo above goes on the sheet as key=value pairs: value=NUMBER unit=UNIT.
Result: value=11 unit=A
